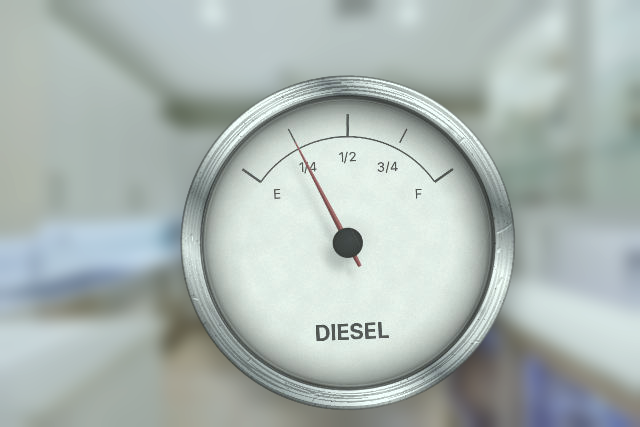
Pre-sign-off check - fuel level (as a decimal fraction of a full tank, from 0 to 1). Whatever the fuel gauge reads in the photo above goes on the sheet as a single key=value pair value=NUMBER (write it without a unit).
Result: value=0.25
